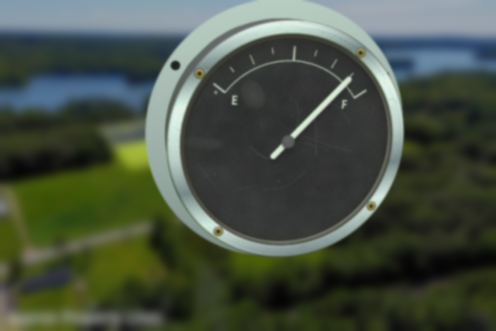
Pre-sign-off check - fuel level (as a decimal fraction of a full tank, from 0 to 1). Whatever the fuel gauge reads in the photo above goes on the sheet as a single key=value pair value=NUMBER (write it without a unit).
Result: value=0.875
